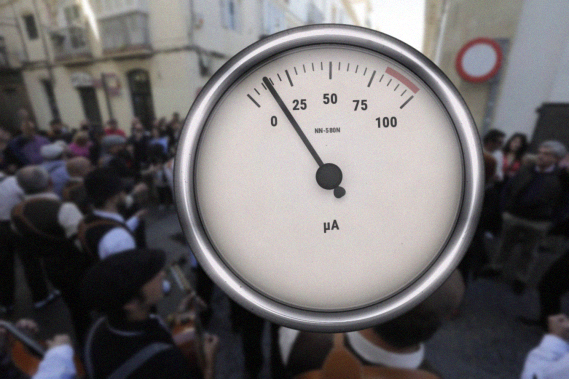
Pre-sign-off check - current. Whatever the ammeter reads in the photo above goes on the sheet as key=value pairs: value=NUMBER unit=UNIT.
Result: value=12.5 unit=µA
